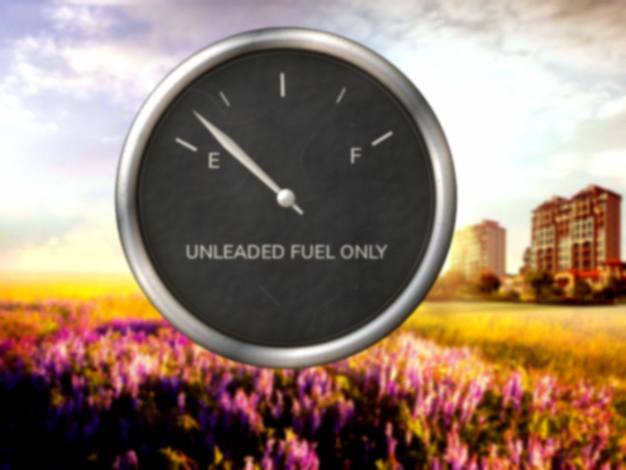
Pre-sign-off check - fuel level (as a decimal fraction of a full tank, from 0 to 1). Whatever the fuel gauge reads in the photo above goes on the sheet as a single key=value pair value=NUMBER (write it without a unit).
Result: value=0.125
